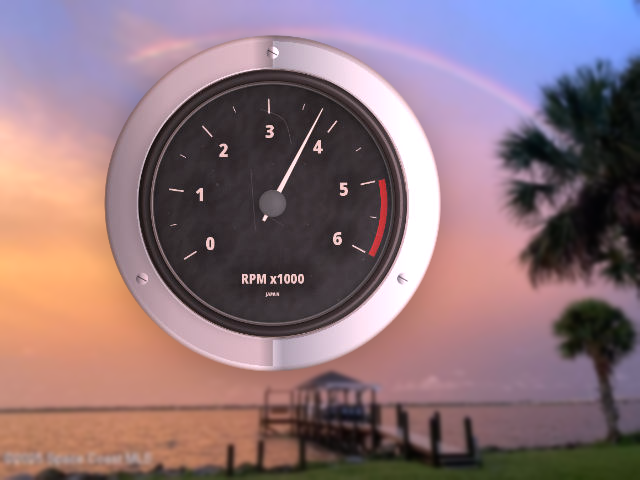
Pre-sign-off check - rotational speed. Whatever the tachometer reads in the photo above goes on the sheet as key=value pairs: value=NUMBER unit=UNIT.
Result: value=3750 unit=rpm
